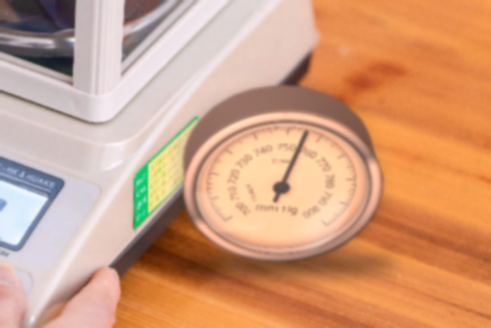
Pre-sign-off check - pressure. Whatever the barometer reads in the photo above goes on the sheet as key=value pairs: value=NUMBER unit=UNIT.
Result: value=755 unit=mmHg
